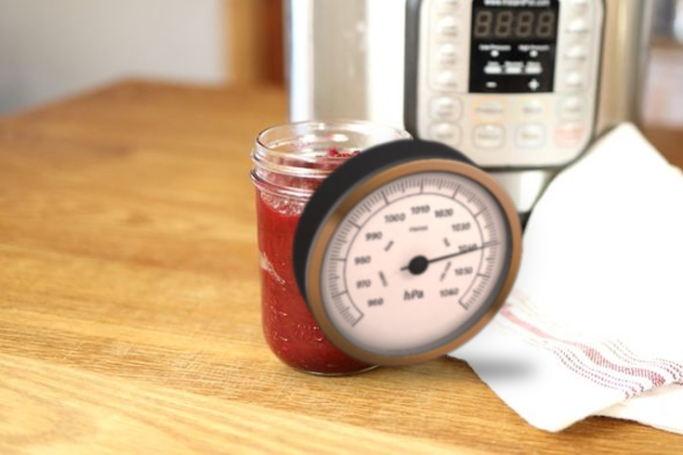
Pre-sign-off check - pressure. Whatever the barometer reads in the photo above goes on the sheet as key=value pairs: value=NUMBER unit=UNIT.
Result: value=1040 unit=hPa
